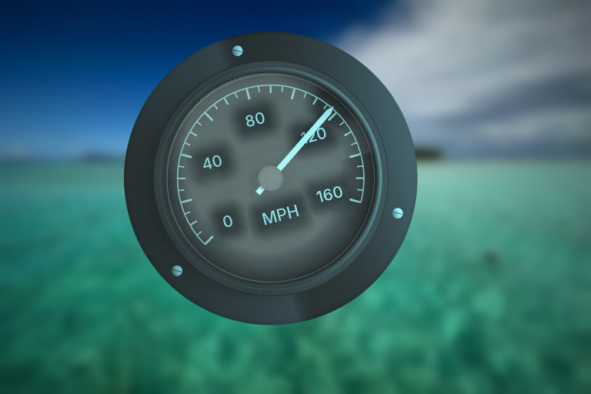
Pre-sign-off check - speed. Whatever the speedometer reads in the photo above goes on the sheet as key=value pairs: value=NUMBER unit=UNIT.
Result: value=117.5 unit=mph
